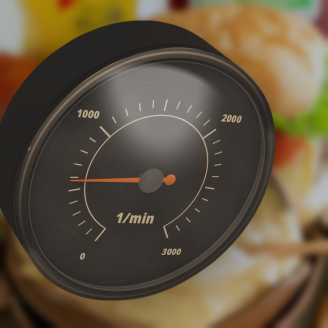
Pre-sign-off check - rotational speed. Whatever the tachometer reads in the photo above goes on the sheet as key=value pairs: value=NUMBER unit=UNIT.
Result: value=600 unit=rpm
